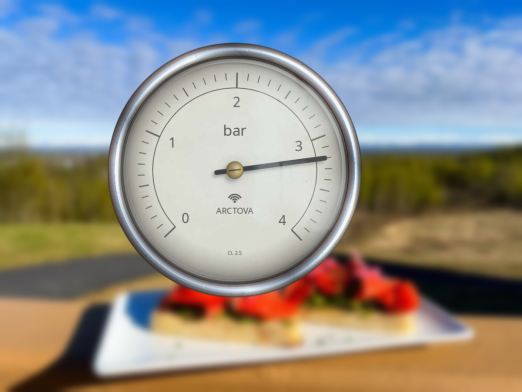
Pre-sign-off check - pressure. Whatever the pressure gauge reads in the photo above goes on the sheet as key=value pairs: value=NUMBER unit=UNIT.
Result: value=3.2 unit=bar
